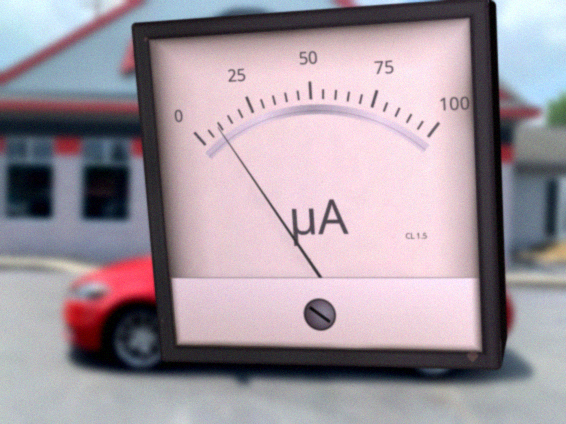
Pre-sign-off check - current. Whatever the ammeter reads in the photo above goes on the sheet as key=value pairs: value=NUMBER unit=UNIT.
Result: value=10 unit=µA
